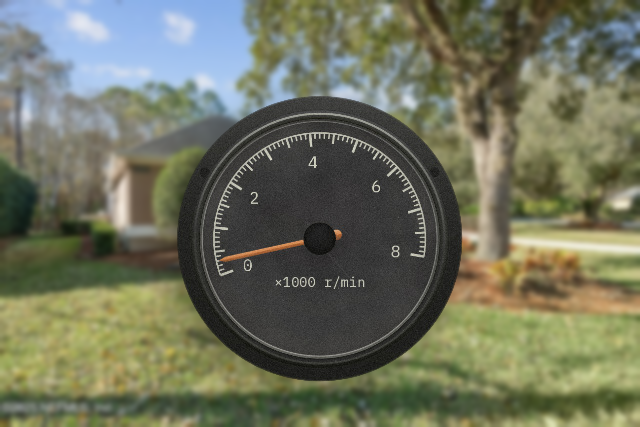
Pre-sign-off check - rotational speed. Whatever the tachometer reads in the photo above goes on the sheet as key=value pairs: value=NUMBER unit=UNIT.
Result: value=300 unit=rpm
